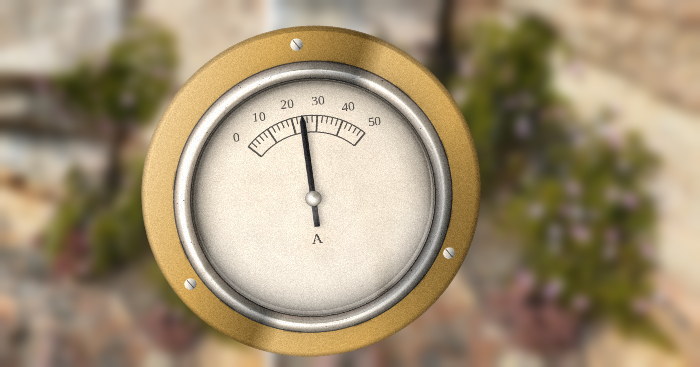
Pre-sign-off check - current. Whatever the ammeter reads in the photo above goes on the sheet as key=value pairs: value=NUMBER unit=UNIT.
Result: value=24 unit=A
